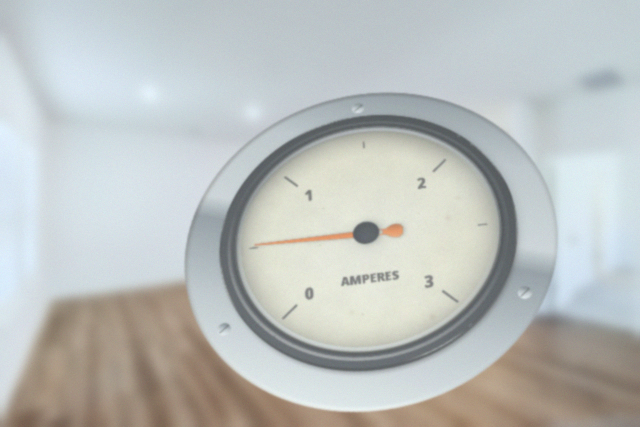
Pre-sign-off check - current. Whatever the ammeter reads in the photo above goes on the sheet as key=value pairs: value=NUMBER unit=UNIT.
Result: value=0.5 unit=A
